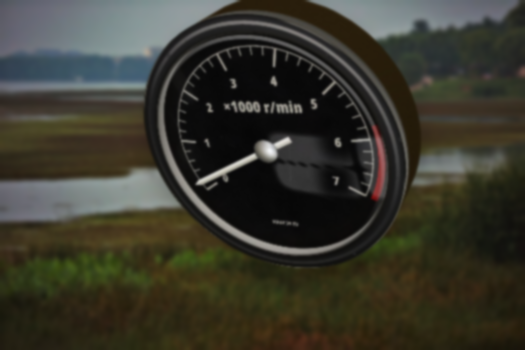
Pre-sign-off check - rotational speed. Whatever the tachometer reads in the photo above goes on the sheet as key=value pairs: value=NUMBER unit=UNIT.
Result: value=200 unit=rpm
